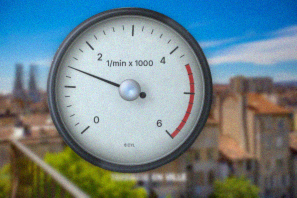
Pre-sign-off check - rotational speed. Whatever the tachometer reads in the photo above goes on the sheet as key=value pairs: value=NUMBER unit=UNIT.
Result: value=1400 unit=rpm
